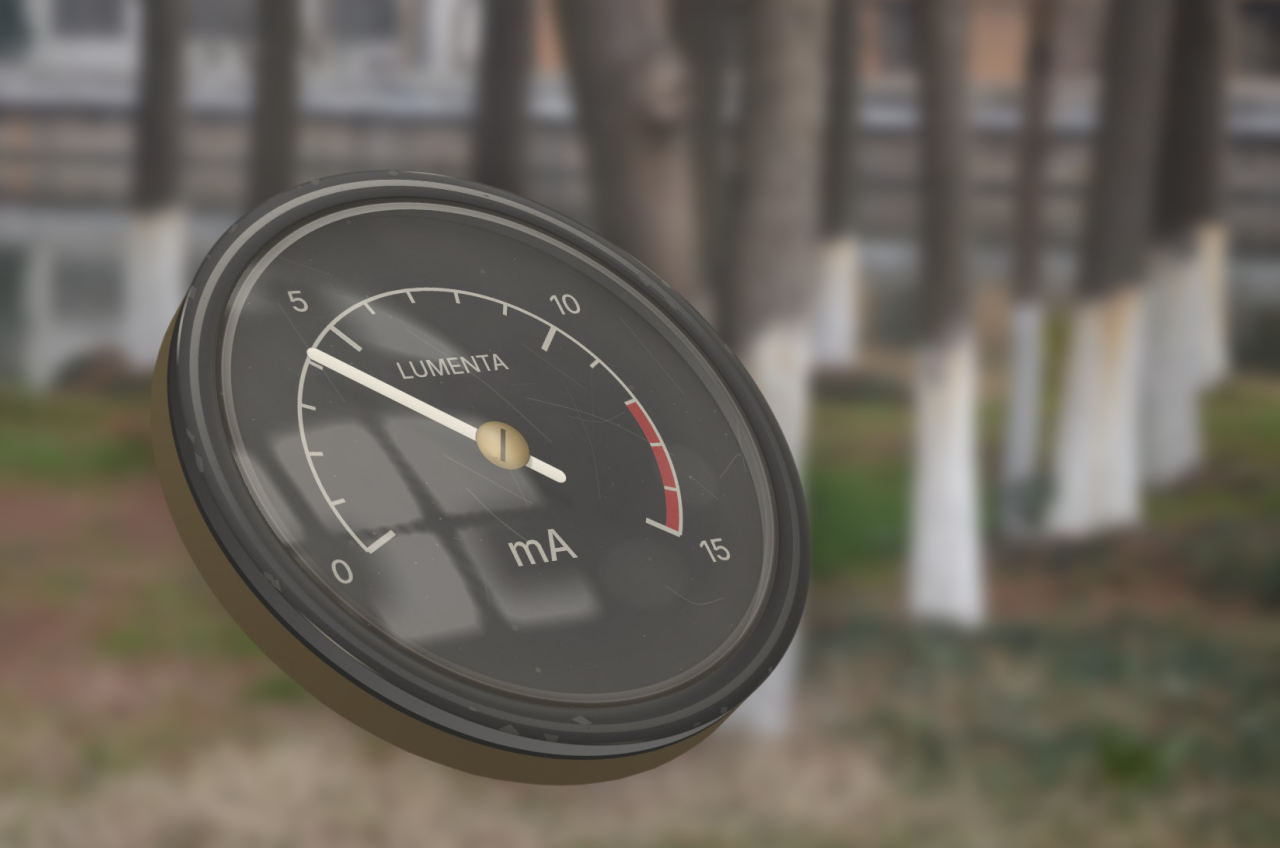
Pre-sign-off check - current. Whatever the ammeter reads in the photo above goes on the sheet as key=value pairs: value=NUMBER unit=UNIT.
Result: value=4 unit=mA
